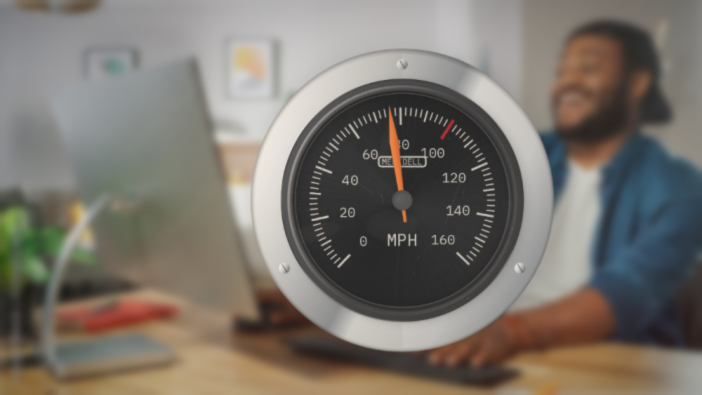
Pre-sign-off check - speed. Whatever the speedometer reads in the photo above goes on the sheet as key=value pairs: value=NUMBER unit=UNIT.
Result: value=76 unit=mph
